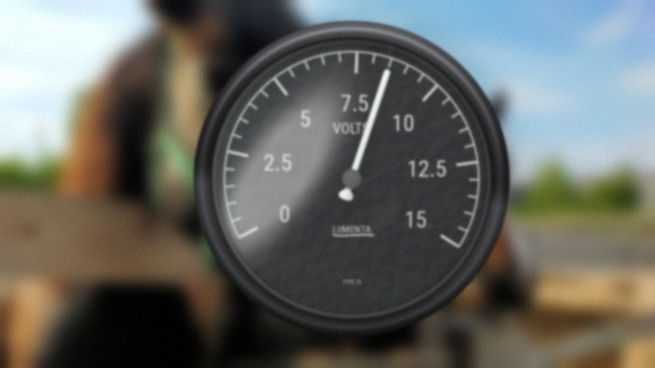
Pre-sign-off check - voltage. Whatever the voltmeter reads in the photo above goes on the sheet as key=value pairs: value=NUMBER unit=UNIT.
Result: value=8.5 unit=V
